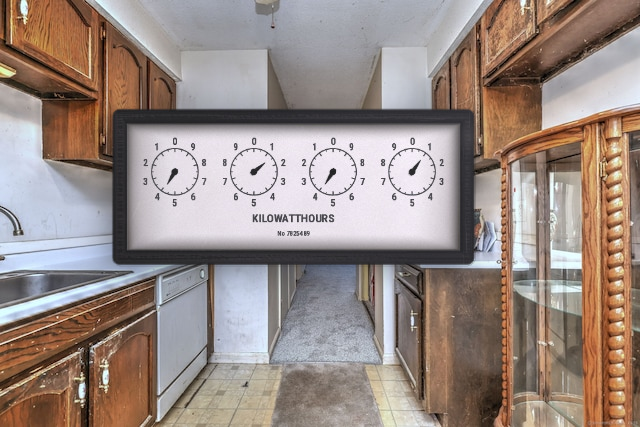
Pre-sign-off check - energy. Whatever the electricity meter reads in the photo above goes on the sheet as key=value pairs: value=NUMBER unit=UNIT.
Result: value=4141 unit=kWh
